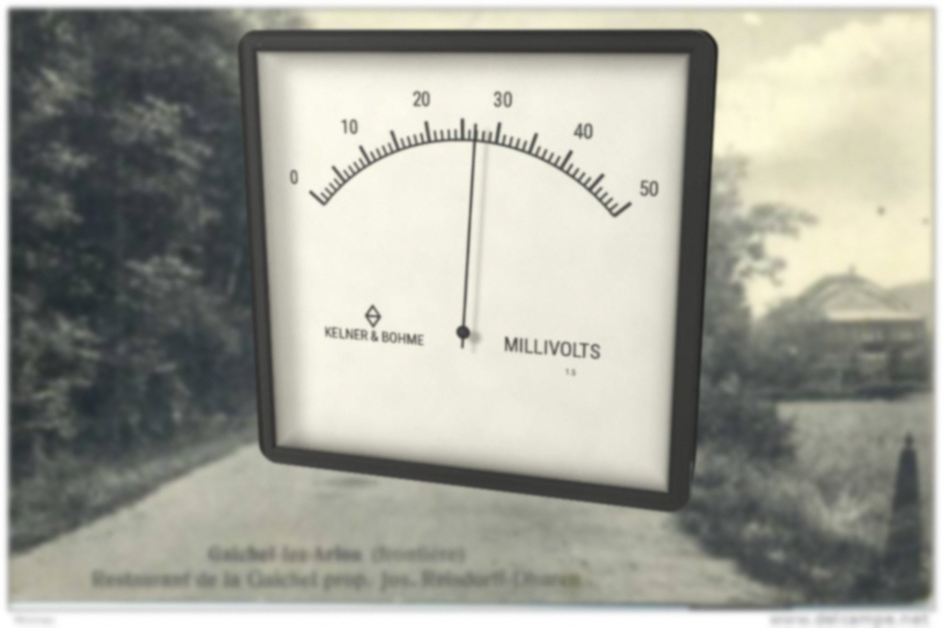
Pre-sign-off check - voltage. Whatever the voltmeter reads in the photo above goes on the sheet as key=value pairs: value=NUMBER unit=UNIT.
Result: value=27 unit=mV
